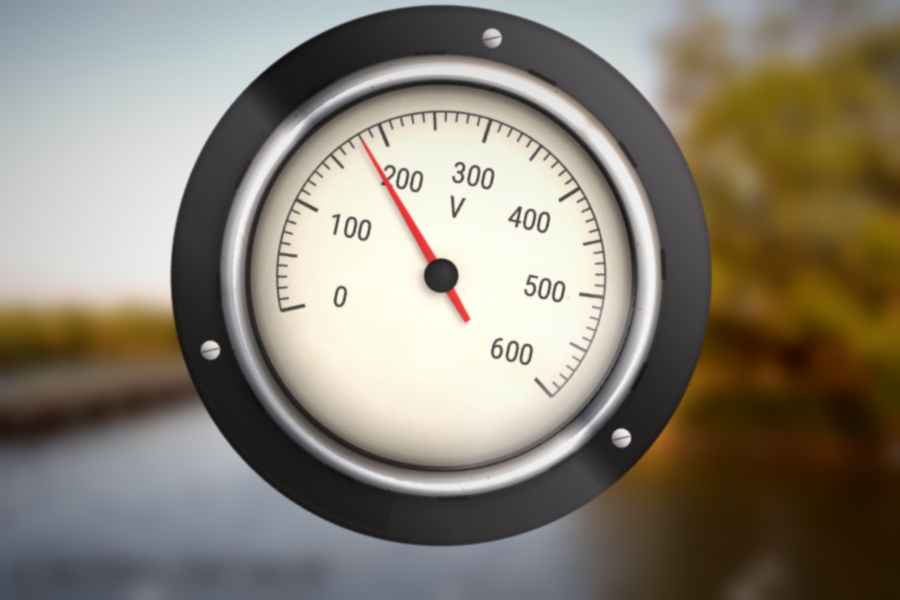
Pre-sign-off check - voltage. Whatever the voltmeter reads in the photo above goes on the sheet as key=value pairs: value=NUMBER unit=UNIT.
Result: value=180 unit=V
